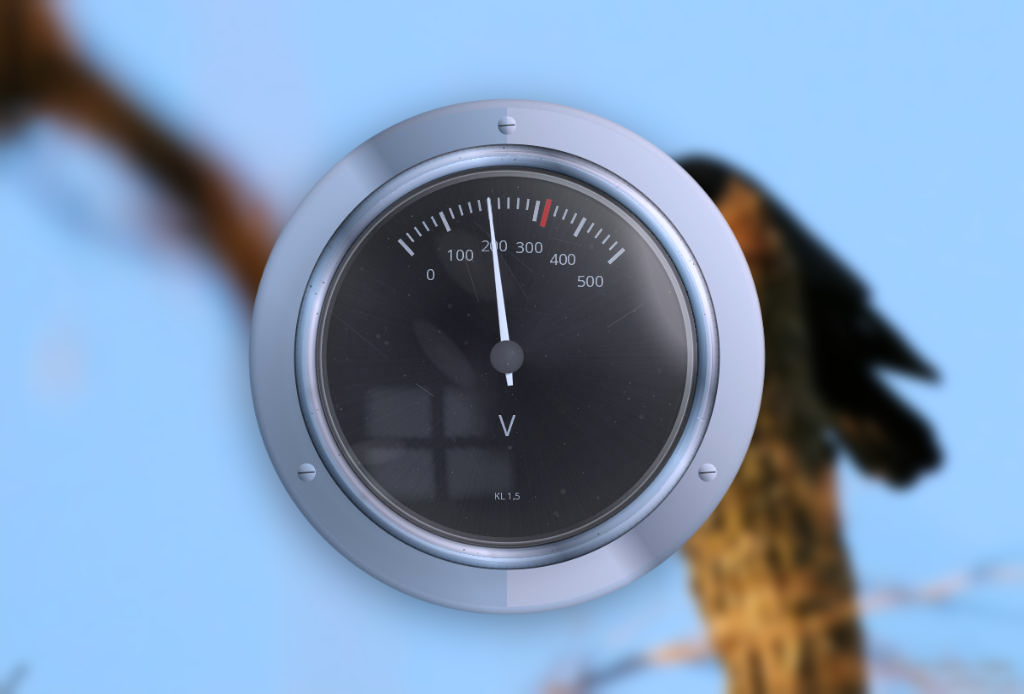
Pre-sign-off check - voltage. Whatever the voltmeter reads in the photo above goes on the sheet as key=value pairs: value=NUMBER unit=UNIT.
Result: value=200 unit=V
